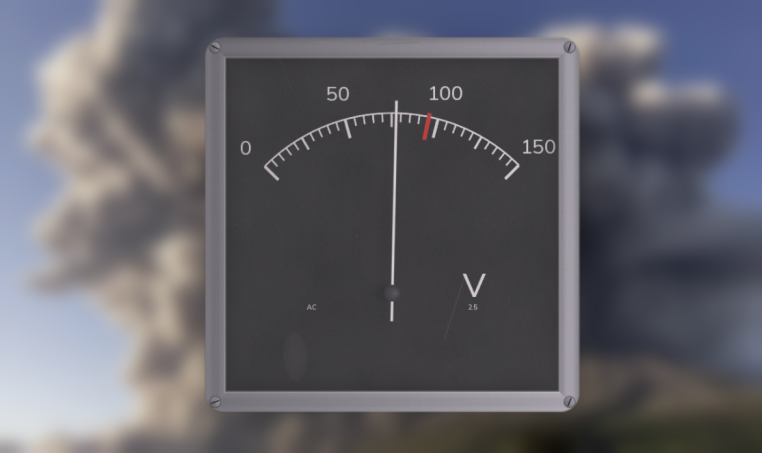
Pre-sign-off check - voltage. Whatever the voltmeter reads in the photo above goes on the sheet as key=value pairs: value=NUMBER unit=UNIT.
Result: value=77.5 unit=V
